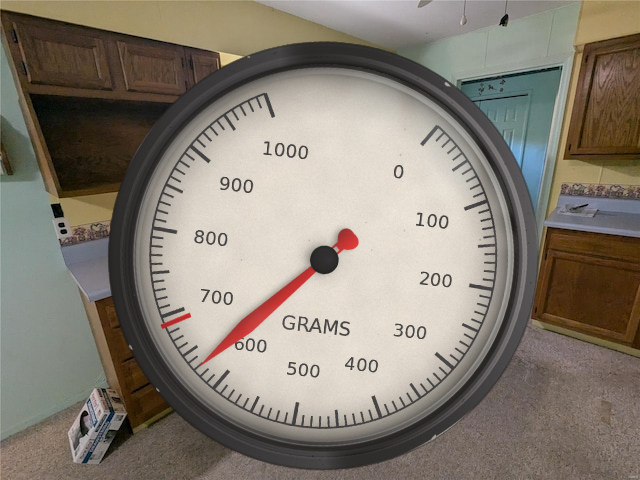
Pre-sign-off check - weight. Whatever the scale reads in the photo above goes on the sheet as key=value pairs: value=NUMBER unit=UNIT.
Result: value=630 unit=g
